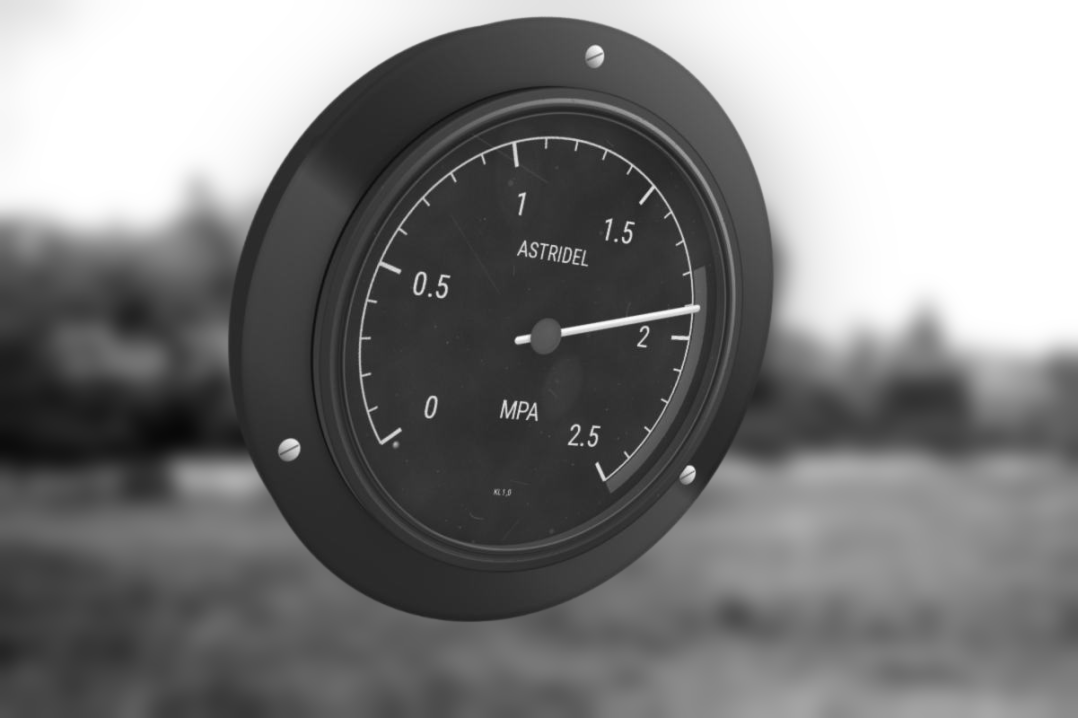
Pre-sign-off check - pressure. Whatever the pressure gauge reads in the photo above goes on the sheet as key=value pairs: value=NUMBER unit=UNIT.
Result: value=1.9 unit=MPa
